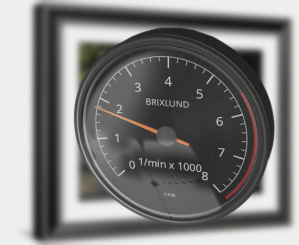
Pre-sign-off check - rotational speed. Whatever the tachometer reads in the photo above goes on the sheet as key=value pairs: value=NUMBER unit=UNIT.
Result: value=1800 unit=rpm
